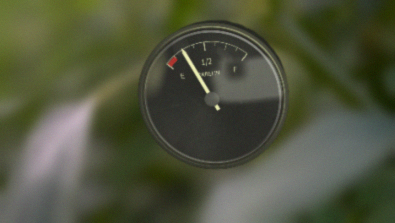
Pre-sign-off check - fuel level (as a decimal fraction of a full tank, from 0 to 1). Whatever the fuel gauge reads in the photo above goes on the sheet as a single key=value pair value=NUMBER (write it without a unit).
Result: value=0.25
